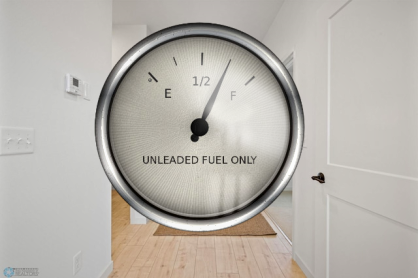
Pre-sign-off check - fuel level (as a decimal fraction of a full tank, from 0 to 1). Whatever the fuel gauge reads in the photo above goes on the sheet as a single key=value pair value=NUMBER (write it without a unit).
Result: value=0.75
